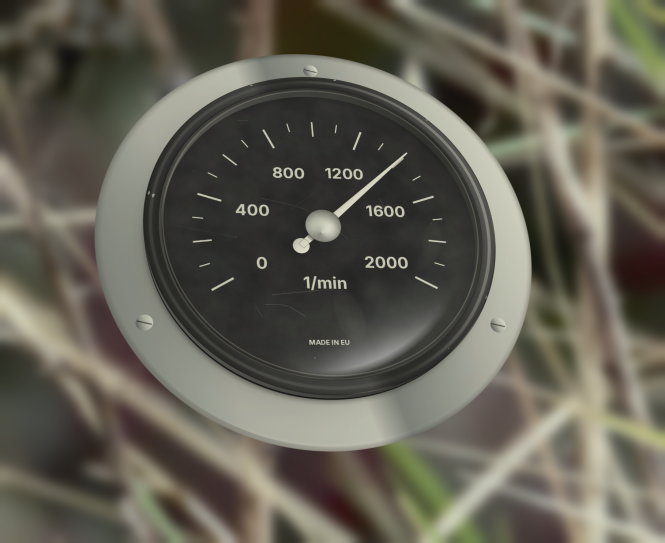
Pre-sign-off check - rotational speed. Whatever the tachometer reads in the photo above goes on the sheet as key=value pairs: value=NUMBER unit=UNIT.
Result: value=1400 unit=rpm
